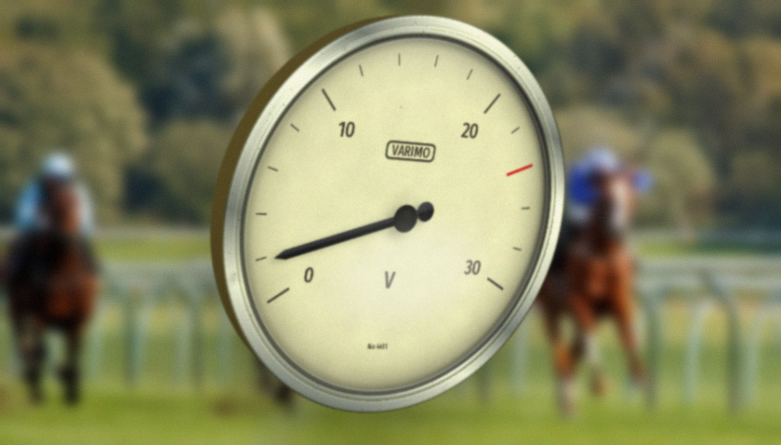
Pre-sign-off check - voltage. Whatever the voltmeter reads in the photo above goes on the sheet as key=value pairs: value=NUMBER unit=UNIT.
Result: value=2 unit=V
